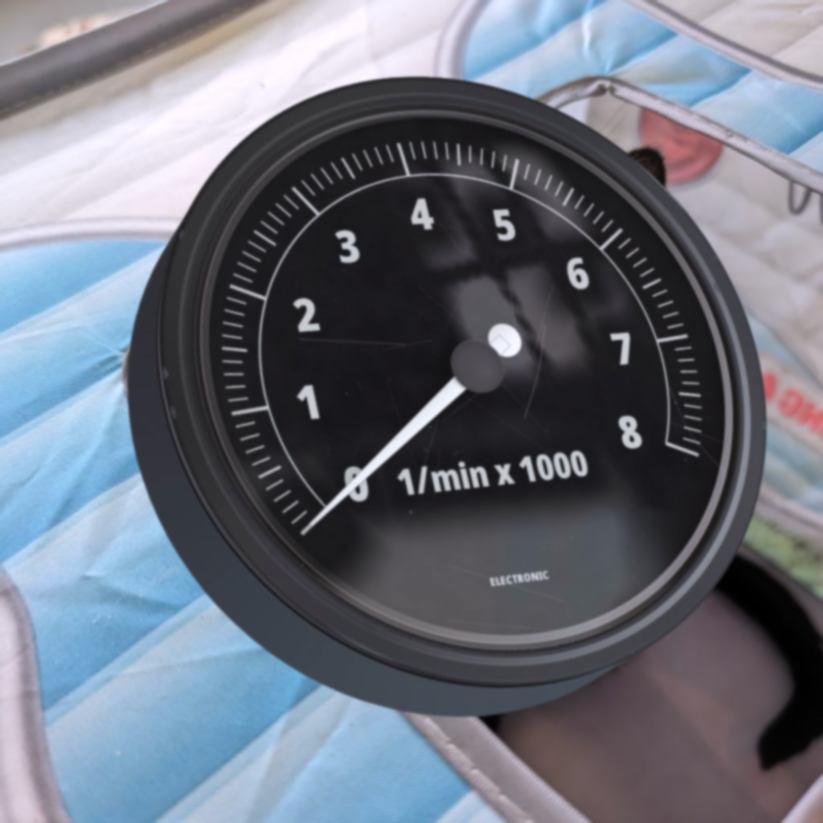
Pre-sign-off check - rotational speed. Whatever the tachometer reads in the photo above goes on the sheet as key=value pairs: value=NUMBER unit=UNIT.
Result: value=0 unit=rpm
